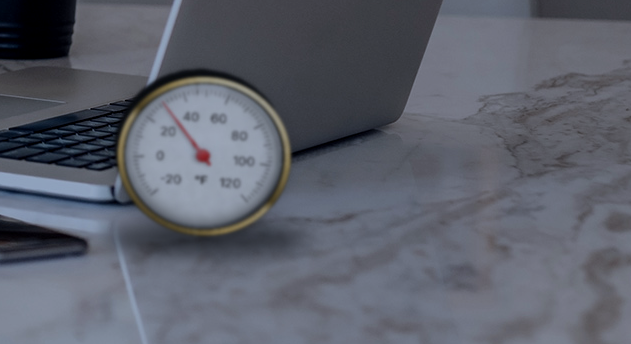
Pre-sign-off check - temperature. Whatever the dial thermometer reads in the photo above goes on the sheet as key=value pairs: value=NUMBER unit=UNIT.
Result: value=30 unit=°F
